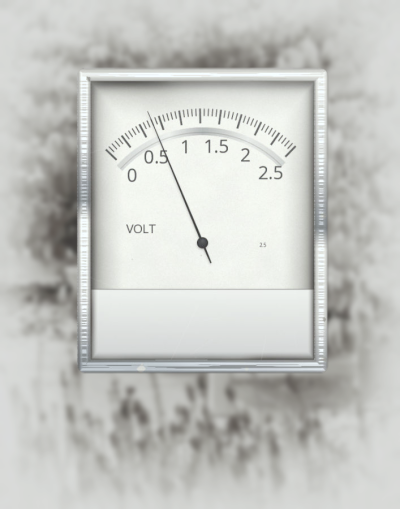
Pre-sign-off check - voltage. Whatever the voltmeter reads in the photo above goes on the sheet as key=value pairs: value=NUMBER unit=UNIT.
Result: value=0.65 unit=V
